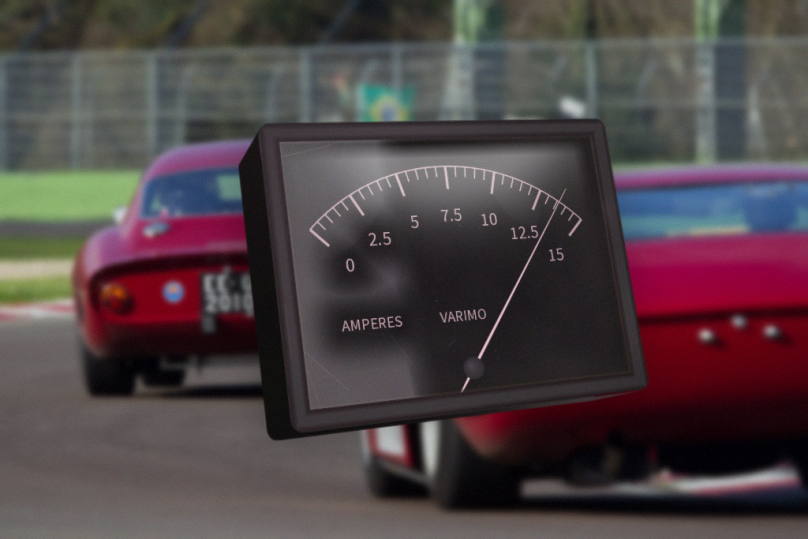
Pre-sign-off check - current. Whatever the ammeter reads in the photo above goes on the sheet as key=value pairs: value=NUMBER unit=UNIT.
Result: value=13.5 unit=A
